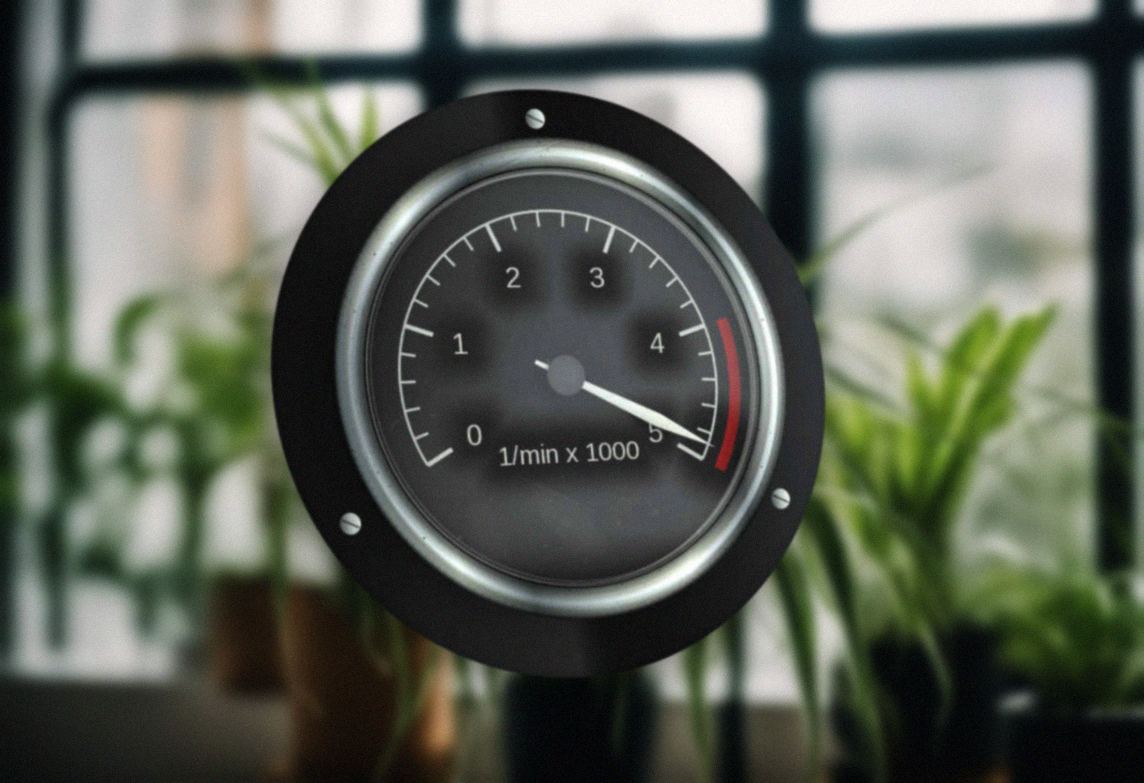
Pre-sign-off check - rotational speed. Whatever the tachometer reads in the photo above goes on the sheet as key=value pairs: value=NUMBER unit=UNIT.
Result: value=4900 unit=rpm
